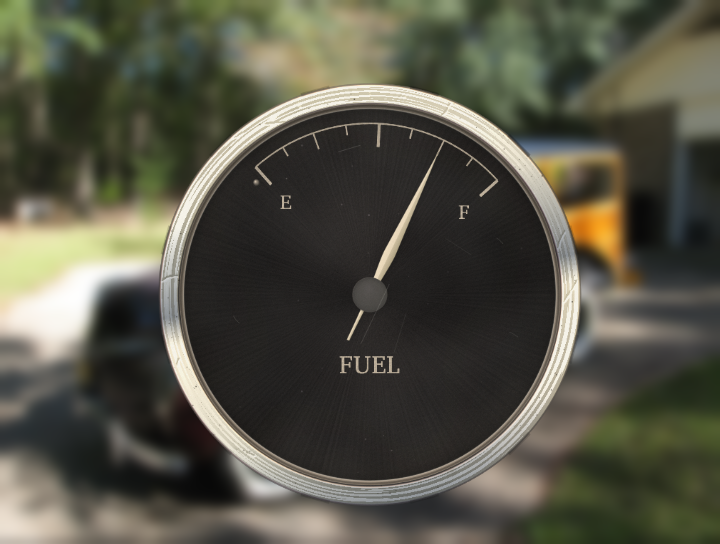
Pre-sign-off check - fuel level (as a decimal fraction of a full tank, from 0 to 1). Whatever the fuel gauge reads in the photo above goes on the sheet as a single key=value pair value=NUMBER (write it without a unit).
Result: value=0.75
